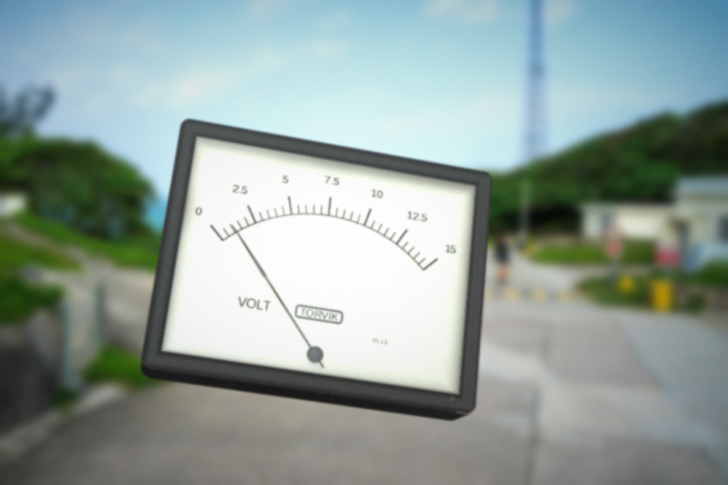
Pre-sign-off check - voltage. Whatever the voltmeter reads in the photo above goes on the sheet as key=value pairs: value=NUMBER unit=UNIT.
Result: value=1 unit=V
